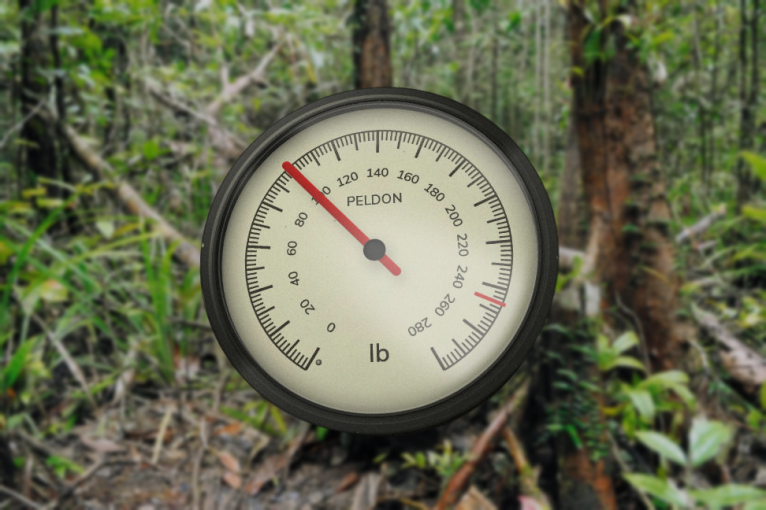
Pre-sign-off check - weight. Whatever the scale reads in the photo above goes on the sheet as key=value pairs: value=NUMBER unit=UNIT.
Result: value=98 unit=lb
